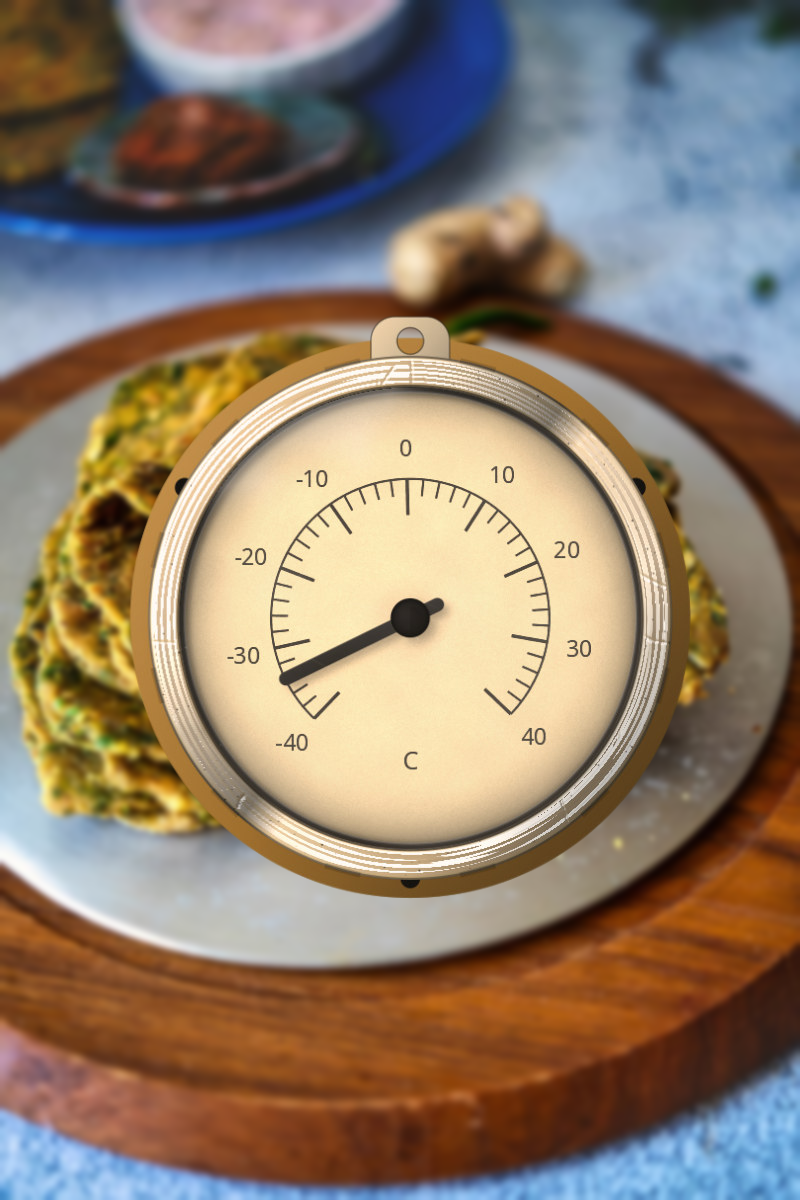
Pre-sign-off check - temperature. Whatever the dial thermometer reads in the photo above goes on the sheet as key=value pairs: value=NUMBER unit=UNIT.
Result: value=-34 unit=°C
